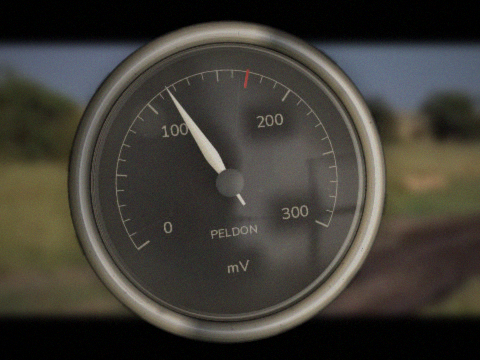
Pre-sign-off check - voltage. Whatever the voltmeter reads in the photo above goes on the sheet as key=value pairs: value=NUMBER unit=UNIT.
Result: value=115 unit=mV
